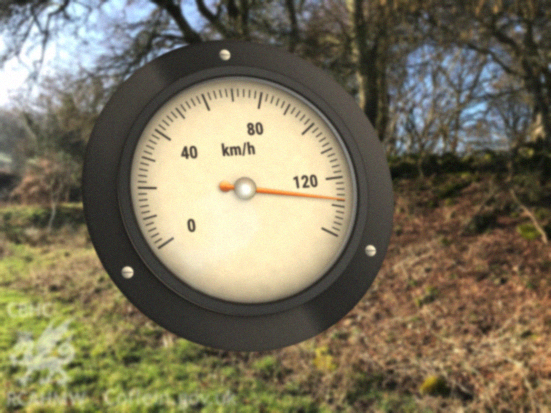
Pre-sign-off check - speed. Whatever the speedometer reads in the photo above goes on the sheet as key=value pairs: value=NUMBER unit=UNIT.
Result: value=128 unit=km/h
